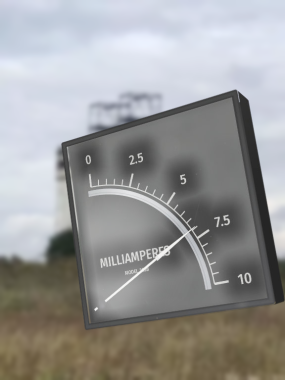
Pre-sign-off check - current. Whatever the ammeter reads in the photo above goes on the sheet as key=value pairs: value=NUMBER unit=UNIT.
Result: value=7 unit=mA
